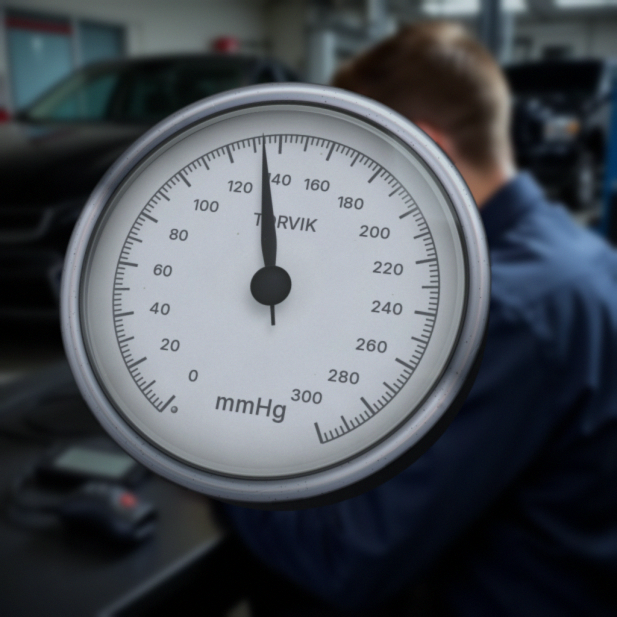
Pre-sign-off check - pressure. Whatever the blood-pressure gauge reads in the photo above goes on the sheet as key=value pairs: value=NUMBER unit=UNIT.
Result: value=134 unit=mmHg
